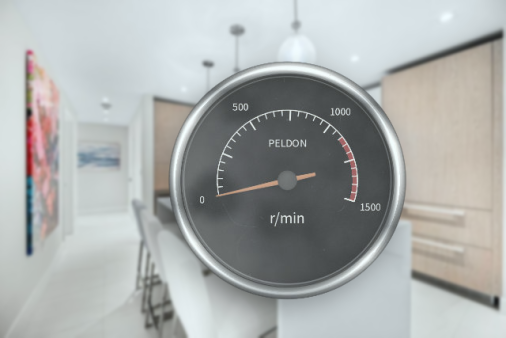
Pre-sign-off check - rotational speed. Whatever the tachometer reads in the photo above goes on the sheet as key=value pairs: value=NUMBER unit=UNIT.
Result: value=0 unit=rpm
